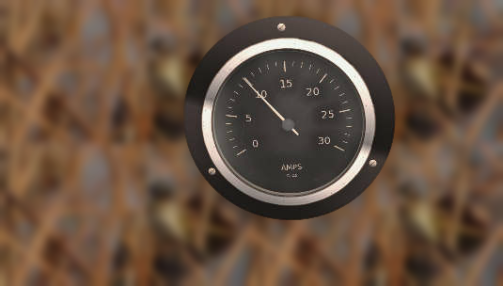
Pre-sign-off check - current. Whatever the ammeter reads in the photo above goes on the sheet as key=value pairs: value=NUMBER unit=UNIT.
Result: value=10 unit=A
